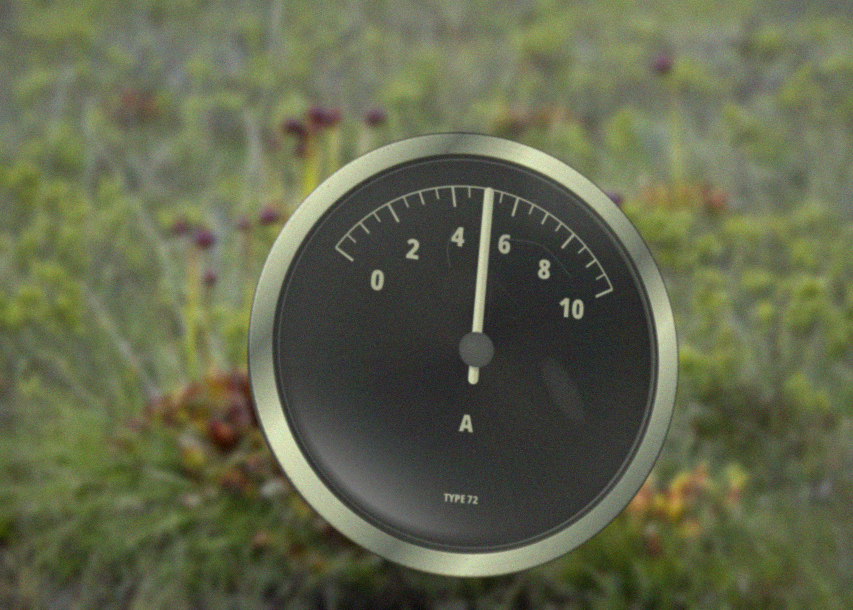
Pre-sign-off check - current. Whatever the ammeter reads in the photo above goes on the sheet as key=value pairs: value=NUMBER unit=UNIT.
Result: value=5 unit=A
